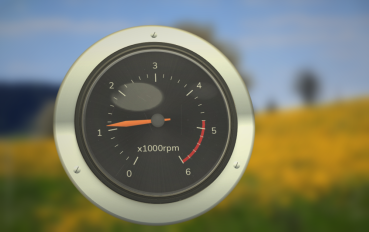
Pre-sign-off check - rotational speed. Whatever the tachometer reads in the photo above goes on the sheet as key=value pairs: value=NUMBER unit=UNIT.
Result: value=1100 unit=rpm
